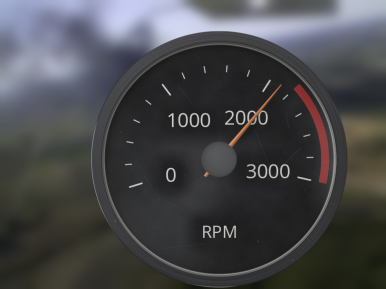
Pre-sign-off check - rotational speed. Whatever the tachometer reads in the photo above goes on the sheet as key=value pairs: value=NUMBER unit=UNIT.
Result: value=2100 unit=rpm
